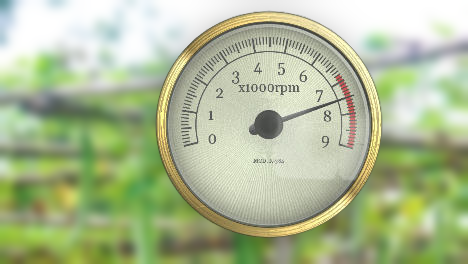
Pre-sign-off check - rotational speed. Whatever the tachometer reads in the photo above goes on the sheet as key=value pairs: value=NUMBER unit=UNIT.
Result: value=7500 unit=rpm
